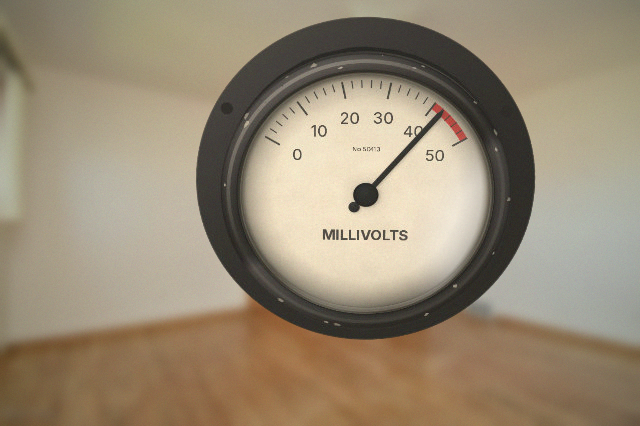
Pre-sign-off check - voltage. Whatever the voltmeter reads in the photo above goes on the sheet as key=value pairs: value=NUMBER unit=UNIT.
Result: value=42 unit=mV
